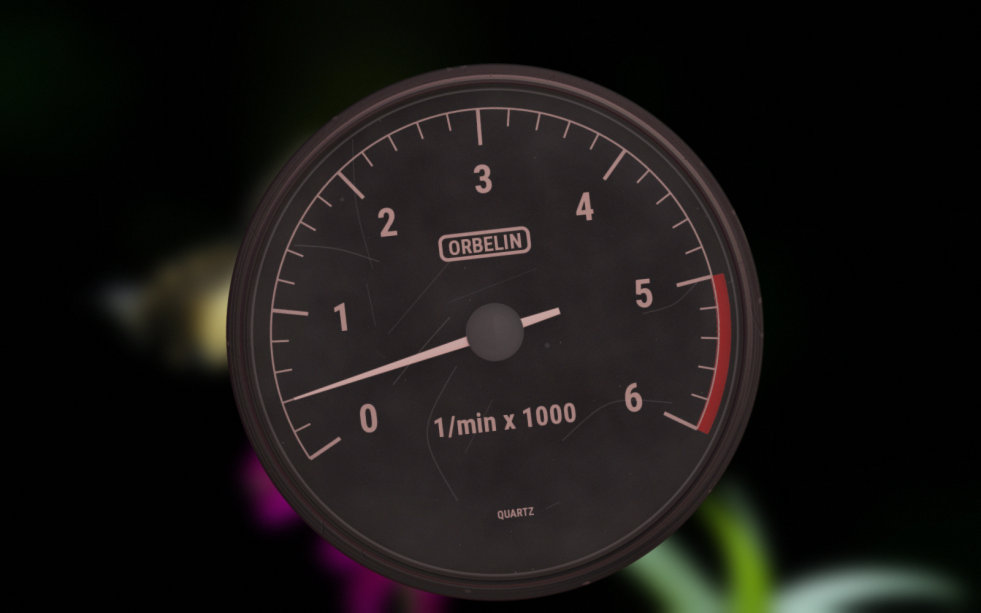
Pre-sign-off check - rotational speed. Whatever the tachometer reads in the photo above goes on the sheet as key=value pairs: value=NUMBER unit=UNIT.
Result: value=400 unit=rpm
